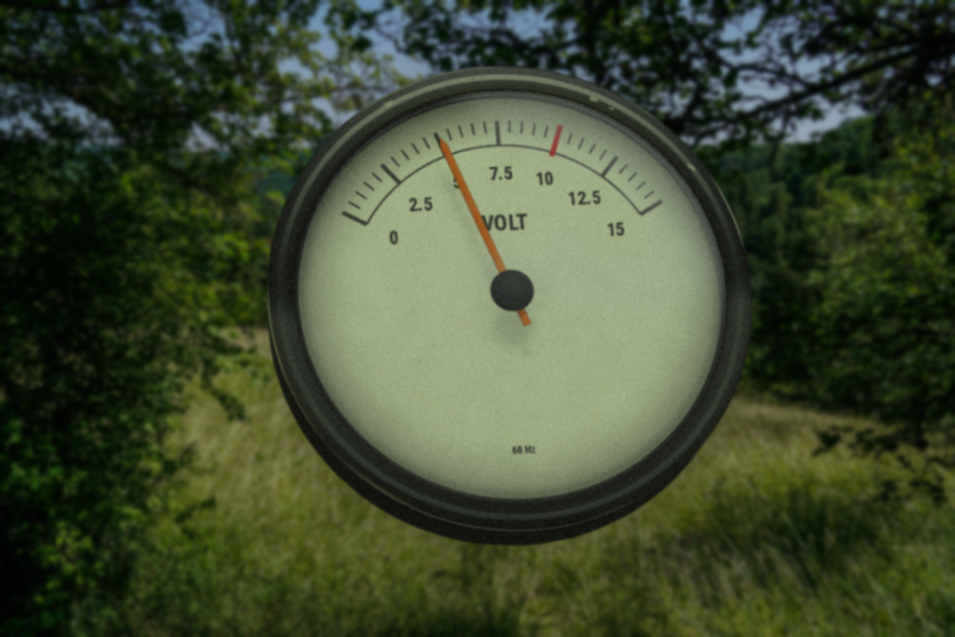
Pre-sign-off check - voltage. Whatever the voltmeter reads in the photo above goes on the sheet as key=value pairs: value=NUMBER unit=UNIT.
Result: value=5 unit=V
